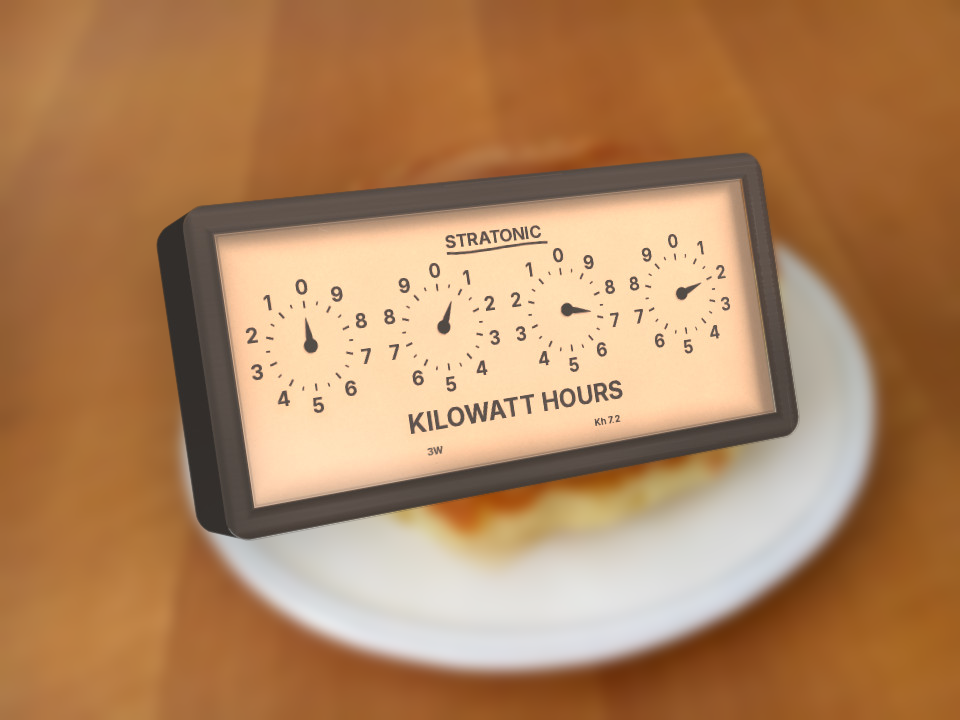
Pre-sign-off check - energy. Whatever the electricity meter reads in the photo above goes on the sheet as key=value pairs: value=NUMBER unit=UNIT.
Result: value=72 unit=kWh
